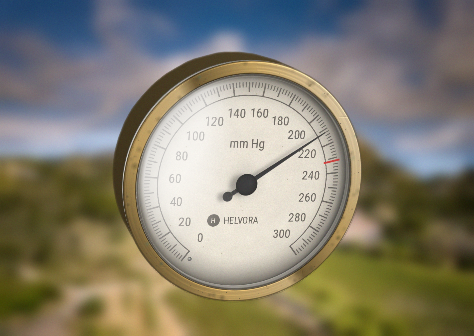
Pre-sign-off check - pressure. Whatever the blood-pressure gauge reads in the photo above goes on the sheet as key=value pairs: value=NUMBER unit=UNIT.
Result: value=210 unit=mmHg
